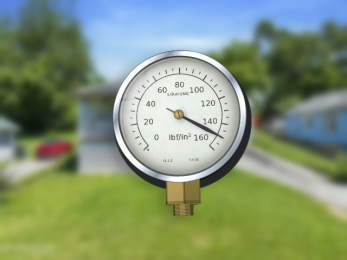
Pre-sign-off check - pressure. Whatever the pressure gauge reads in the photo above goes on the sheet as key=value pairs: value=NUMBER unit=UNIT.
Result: value=150 unit=psi
